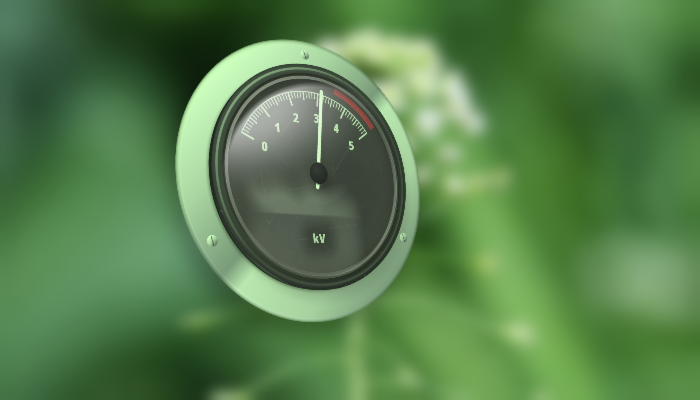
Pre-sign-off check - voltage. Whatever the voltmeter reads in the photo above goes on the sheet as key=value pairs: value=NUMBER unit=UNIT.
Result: value=3 unit=kV
